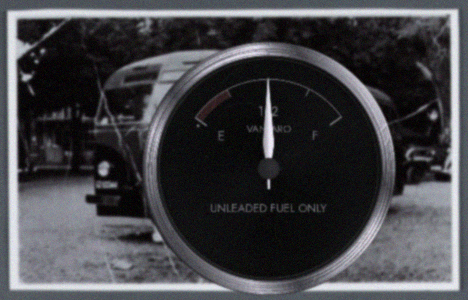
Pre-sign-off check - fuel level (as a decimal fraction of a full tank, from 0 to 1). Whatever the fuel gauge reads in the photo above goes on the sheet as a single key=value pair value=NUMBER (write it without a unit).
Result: value=0.5
